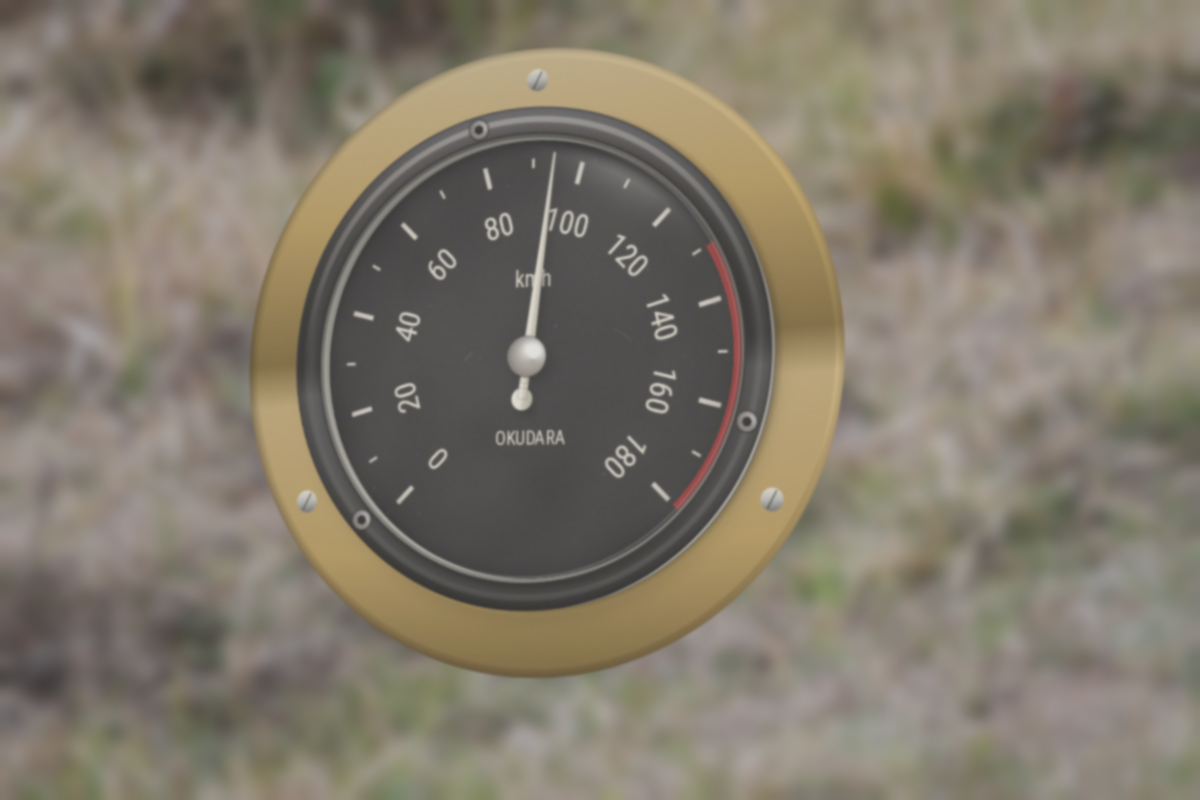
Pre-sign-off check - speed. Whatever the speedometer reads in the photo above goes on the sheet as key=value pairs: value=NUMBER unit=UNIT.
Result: value=95 unit=km/h
